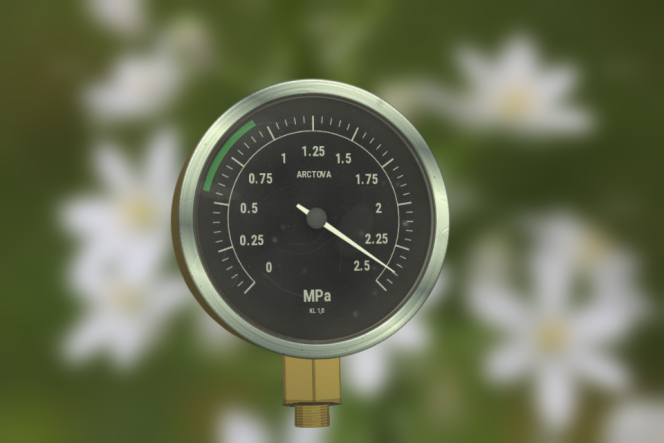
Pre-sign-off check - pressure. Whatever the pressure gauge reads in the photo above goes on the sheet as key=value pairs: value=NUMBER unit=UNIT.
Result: value=2.4 unit=MPa
